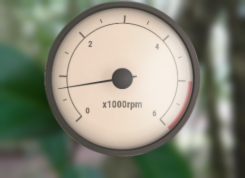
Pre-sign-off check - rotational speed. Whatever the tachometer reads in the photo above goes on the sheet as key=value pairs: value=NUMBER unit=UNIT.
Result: value=750 unit=rpm
